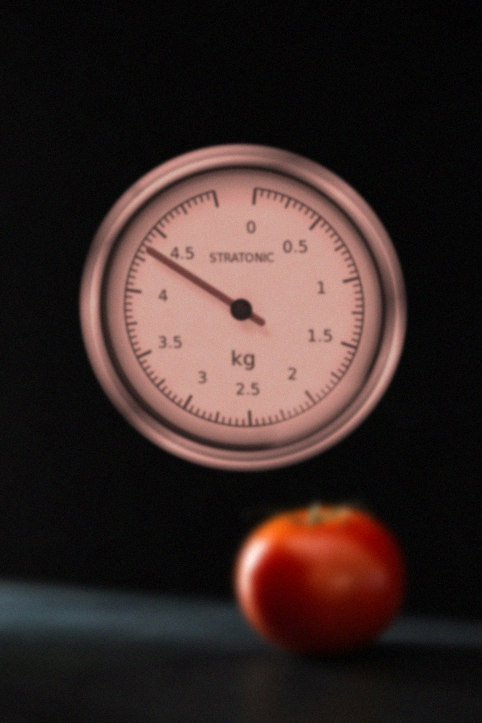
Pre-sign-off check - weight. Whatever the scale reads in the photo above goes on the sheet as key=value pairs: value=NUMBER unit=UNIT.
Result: value=4.35 unit=kg
